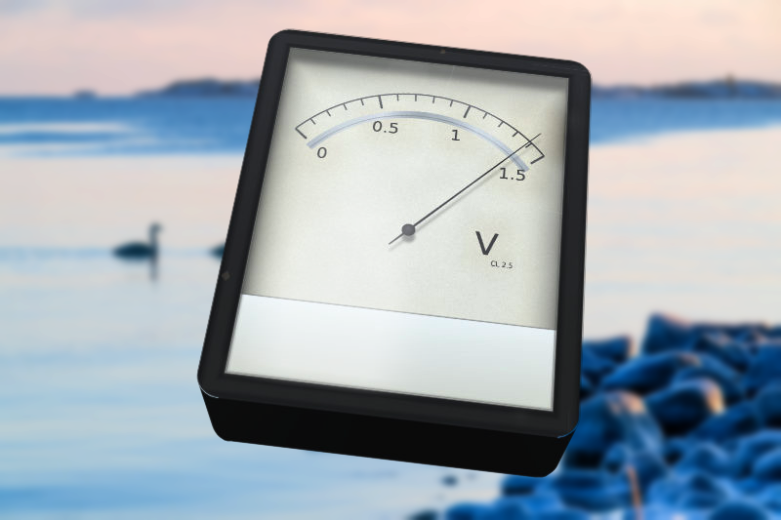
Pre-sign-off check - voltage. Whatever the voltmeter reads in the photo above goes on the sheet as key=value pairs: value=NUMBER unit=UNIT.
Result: value=1.4 unit=V
